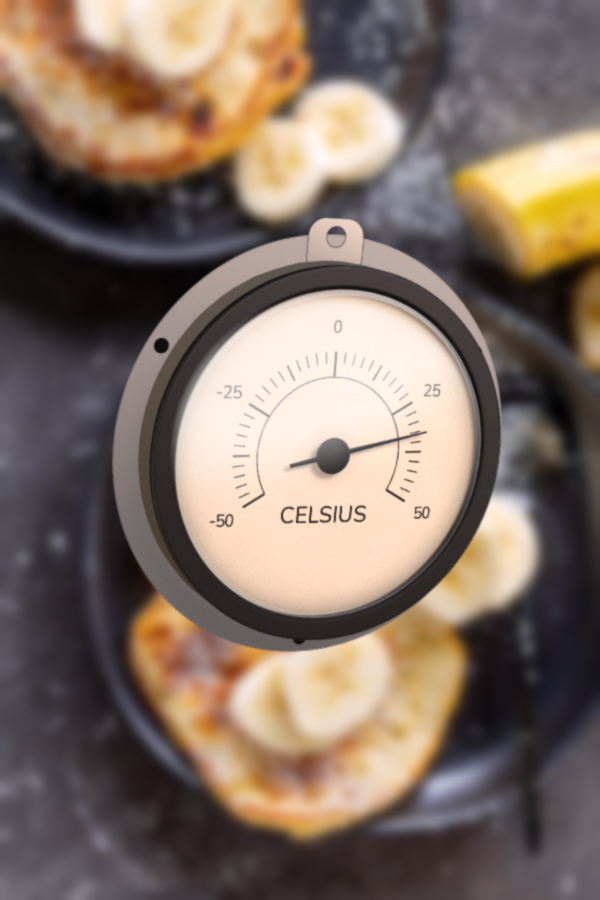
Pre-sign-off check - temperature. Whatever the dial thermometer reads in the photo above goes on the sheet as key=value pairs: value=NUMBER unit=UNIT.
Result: value=32.5 unit=°C
